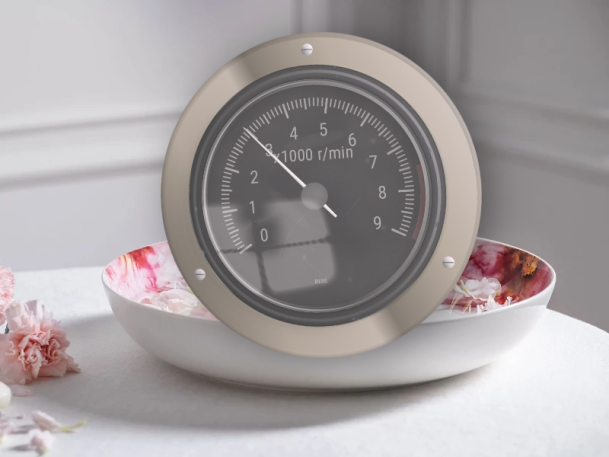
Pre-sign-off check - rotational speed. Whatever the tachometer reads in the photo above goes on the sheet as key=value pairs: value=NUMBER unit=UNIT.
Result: value=3000 unit=rpm
